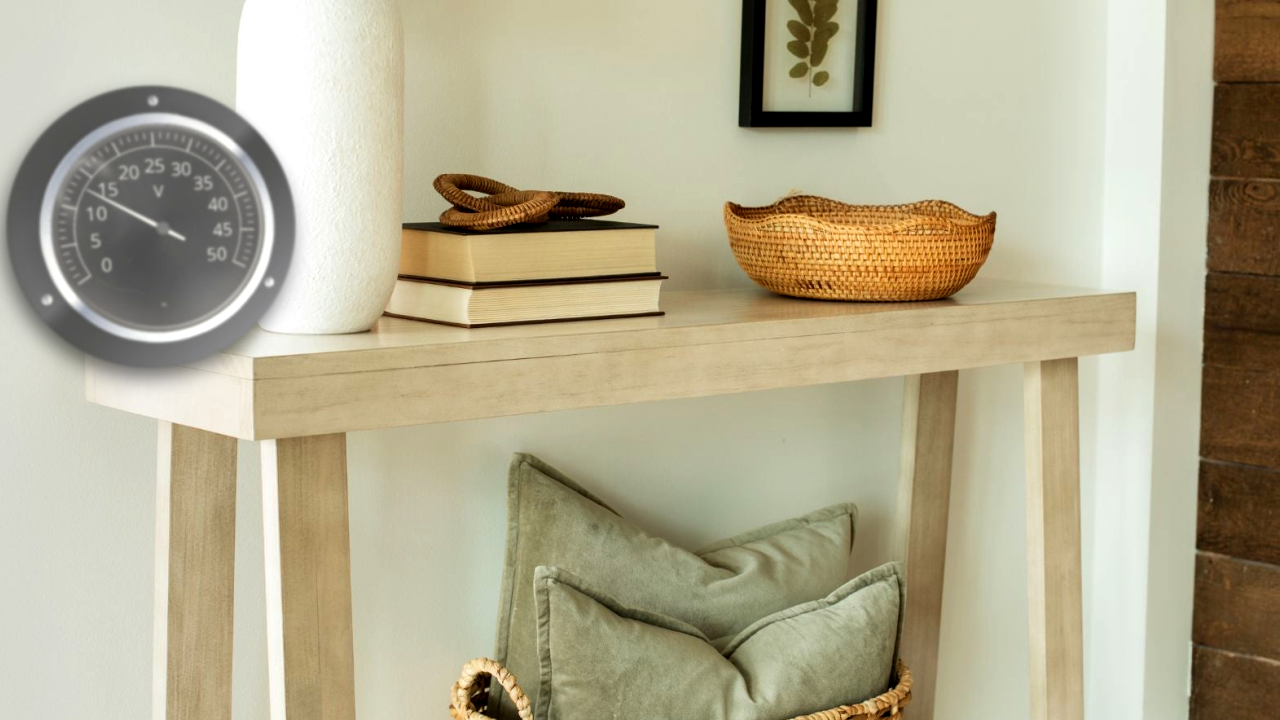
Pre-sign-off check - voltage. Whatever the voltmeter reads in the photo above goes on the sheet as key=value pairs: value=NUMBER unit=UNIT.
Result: value=13 unit=V
